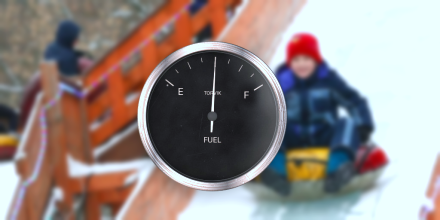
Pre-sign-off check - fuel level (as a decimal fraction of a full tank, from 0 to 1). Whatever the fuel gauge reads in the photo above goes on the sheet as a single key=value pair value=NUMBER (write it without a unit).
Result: value=0.5
